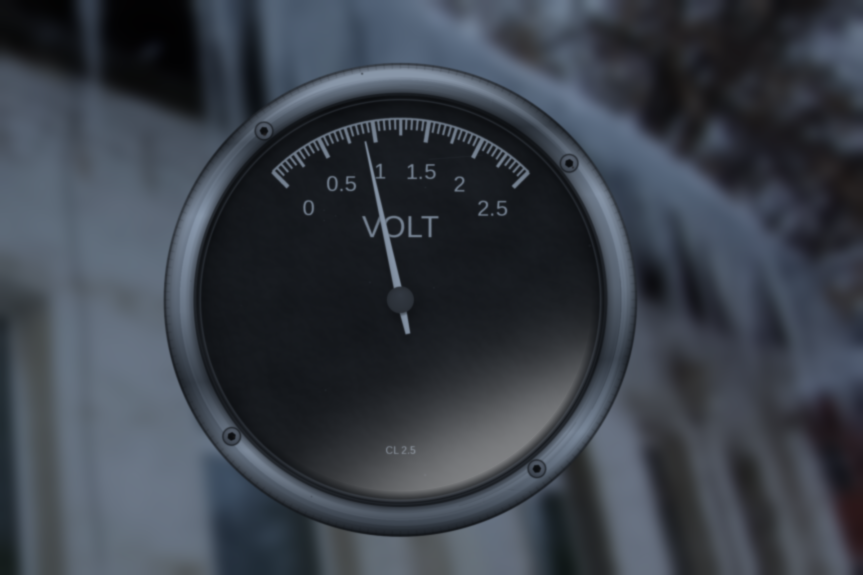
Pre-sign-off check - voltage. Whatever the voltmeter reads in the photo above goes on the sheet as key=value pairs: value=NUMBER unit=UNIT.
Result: value=0.9 unit=V
